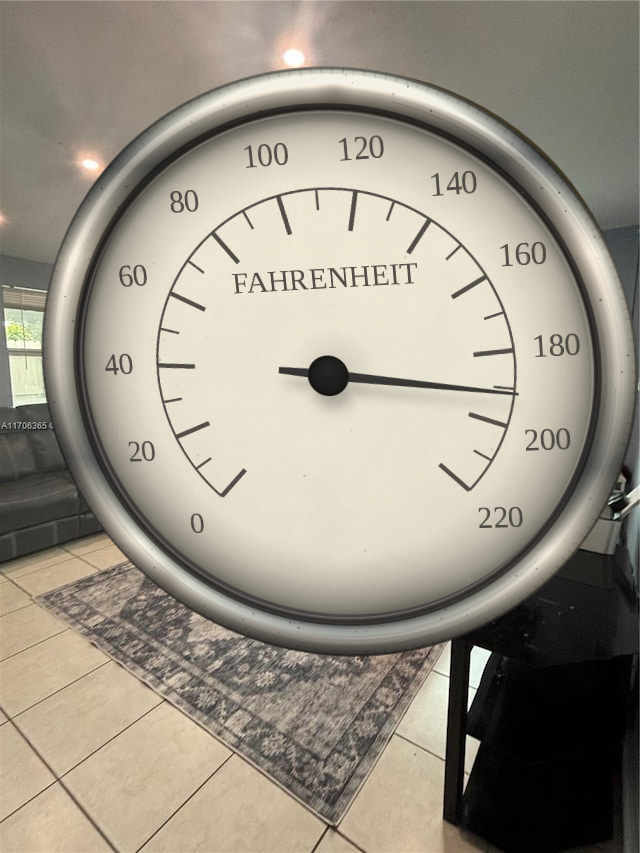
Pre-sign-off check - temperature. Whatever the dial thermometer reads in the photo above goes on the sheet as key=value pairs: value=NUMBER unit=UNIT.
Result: value=190 unit=°F
